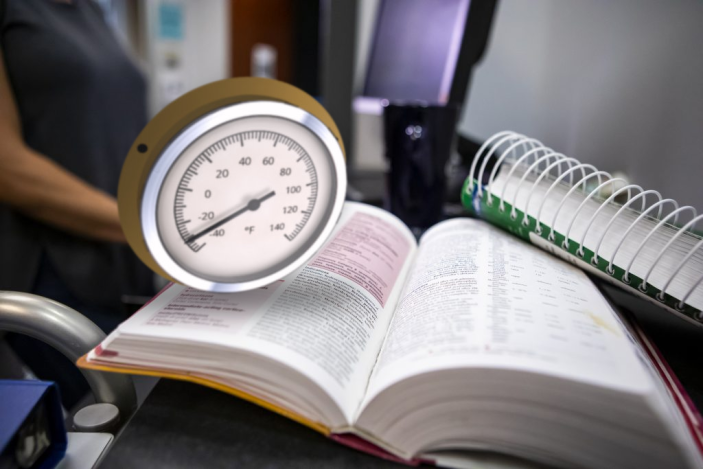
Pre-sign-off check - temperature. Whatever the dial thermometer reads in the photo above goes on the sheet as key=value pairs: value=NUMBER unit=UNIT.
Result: value=-30 unit=°F
